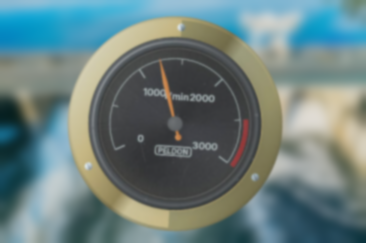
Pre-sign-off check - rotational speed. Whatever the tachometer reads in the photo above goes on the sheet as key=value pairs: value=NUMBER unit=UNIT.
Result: value=1250 unit=rpm
